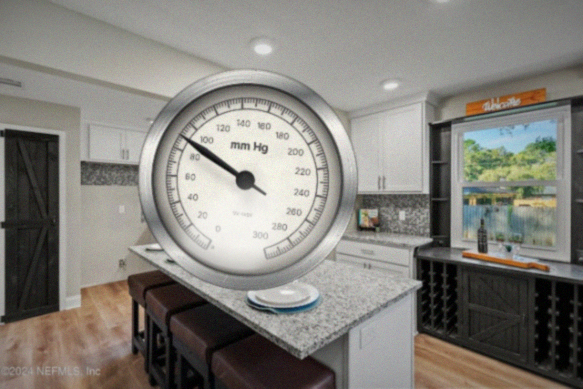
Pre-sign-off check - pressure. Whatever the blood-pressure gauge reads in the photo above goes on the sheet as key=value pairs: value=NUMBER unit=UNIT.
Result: value=90 unit=mmHg
